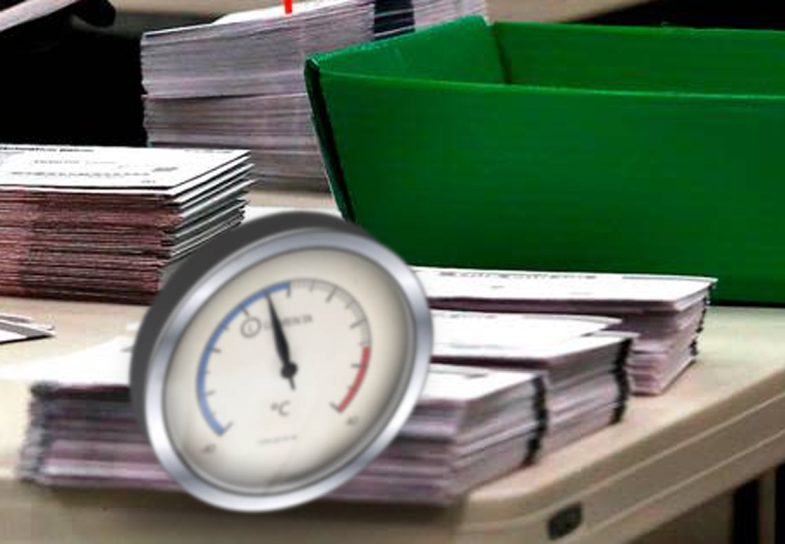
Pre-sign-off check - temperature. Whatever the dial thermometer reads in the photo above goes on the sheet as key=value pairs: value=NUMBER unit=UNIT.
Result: value=-5 unit=°C
